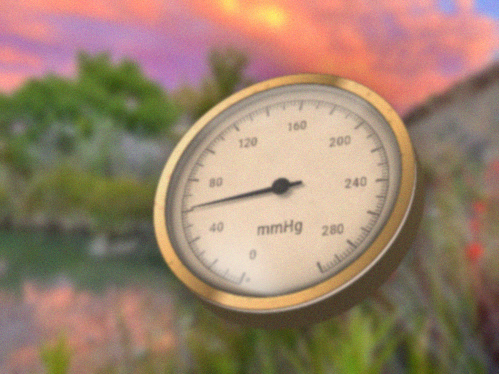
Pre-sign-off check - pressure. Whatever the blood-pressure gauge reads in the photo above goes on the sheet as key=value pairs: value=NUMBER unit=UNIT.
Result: value=60 unit=mmHg
